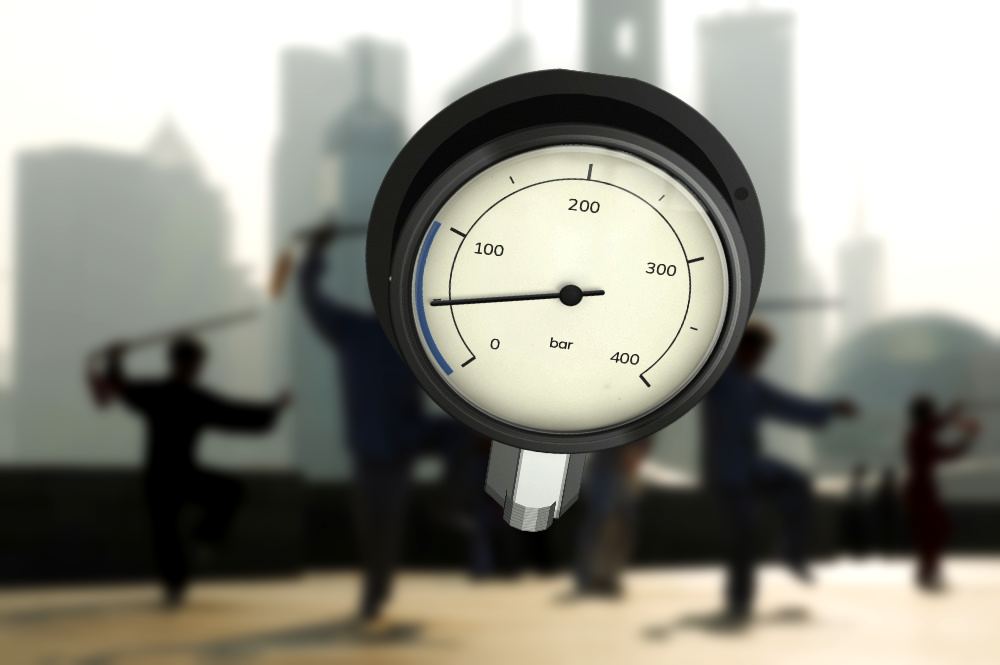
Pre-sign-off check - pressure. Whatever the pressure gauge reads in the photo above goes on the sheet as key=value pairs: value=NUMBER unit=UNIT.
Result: value=50 unit=bar
